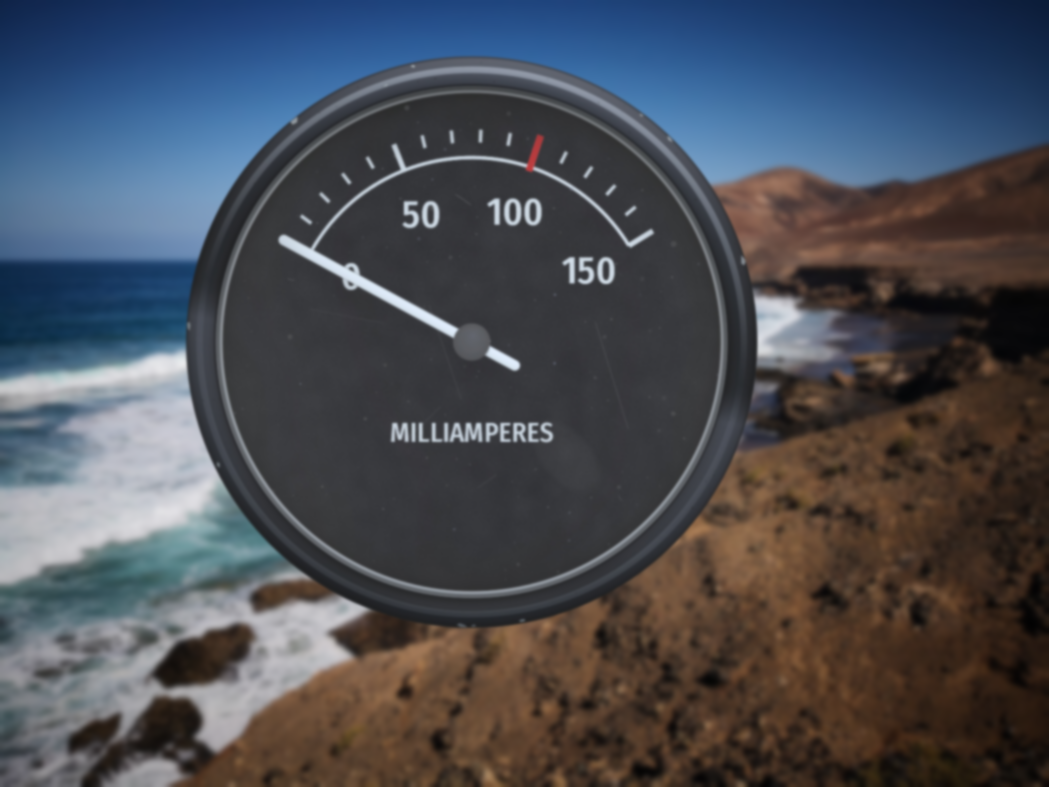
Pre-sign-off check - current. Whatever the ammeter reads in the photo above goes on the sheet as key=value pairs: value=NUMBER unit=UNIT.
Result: value=0 unit=mA
